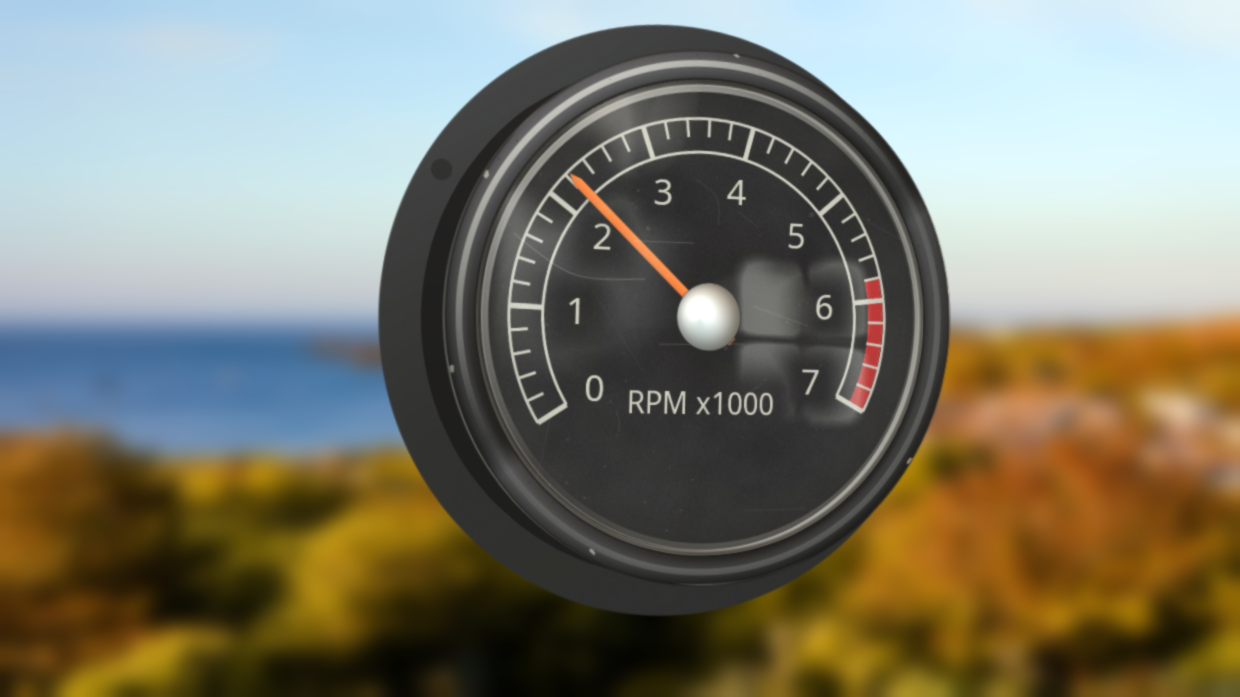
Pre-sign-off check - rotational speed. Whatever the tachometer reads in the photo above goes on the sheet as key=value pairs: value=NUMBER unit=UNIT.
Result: value=2200 unit=rpm
